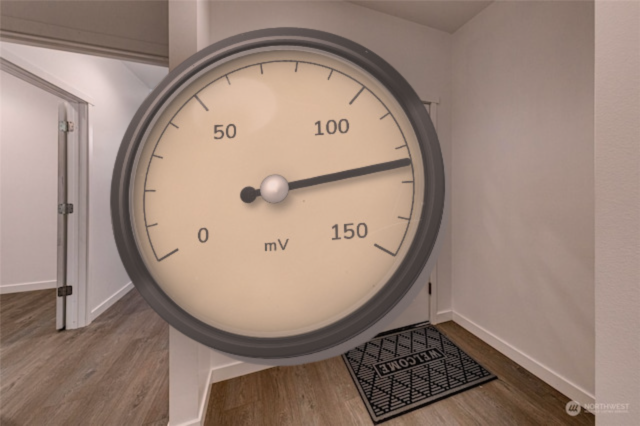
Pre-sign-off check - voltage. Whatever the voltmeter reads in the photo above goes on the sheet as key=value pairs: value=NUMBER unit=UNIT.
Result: value=125 unit=mV
